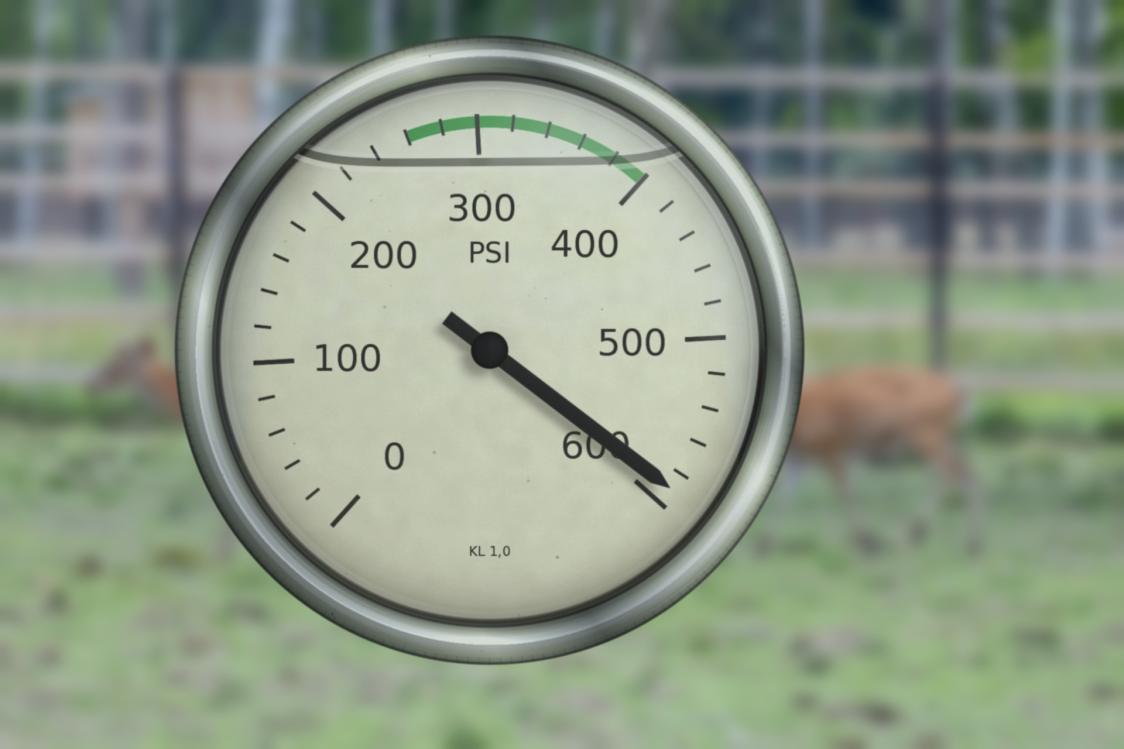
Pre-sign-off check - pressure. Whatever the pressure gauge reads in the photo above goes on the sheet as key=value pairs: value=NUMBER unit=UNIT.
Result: value=590 unit=psi
